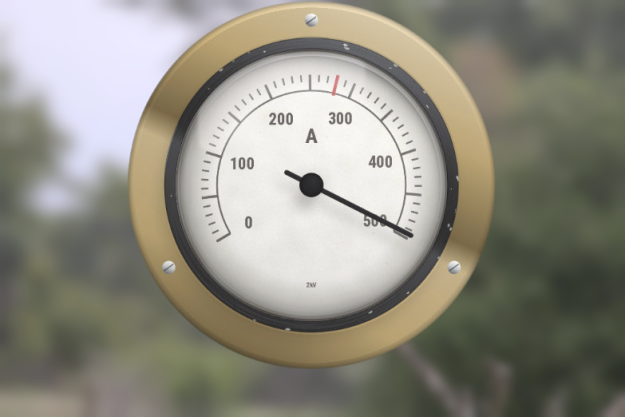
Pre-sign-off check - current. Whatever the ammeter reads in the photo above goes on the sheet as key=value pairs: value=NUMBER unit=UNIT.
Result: value=495 unit=A
